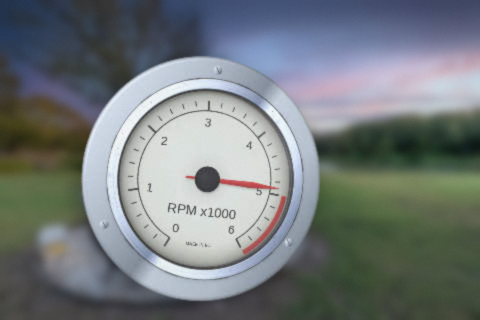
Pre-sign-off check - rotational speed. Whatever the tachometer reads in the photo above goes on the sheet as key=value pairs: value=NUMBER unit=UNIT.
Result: value=4900 unit=rpm
